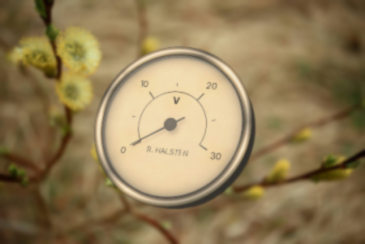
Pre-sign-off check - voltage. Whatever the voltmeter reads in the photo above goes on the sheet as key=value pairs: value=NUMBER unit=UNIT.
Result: value=0 unit=V
